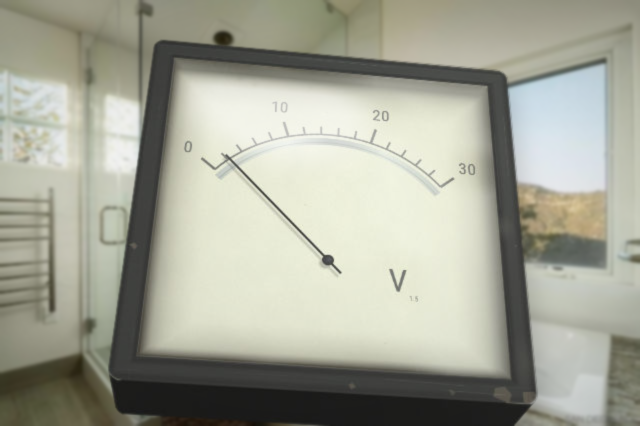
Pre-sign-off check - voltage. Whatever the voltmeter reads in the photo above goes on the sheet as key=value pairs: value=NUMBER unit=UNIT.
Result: value=2 unit=V
